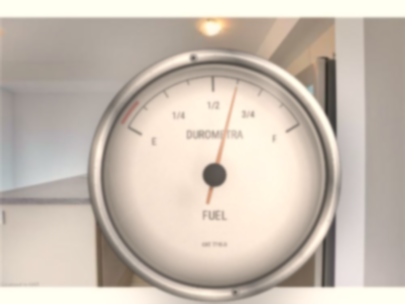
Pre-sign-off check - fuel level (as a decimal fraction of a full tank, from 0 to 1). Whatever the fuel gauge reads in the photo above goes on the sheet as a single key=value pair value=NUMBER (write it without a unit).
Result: value=0.625
